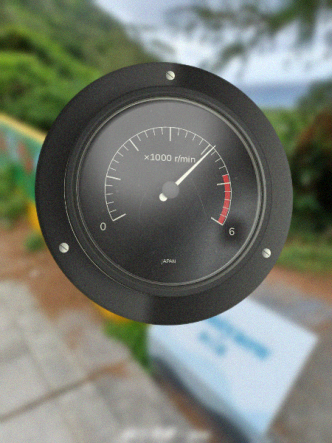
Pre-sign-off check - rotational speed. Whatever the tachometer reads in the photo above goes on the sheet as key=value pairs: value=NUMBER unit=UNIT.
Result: value=4100 unit=rpm
